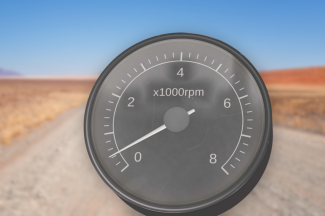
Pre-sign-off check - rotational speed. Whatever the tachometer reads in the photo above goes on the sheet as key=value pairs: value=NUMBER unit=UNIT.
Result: value=400 unit=rpm
